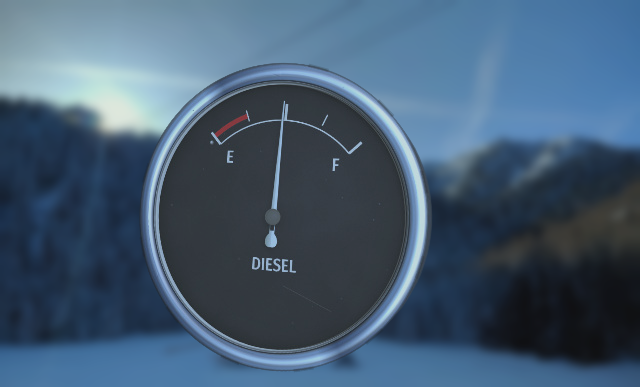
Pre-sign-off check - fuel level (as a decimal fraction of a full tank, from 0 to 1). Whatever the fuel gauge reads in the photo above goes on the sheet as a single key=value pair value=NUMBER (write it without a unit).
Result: value=0.5
